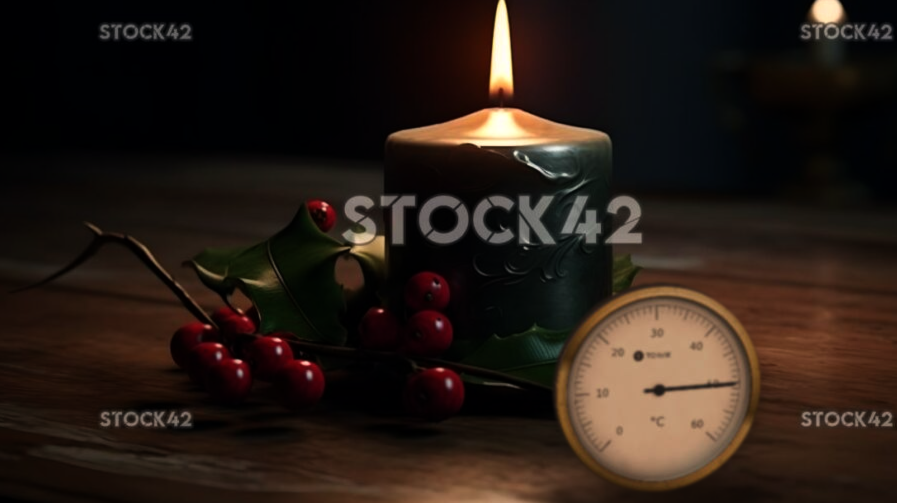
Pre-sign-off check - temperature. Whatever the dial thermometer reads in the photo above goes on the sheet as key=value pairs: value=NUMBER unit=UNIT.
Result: value=50 unit=°C
